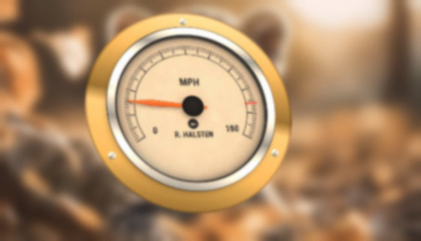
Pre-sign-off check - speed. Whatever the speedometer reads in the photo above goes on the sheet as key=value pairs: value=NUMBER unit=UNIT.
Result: value=15 unit=mph
